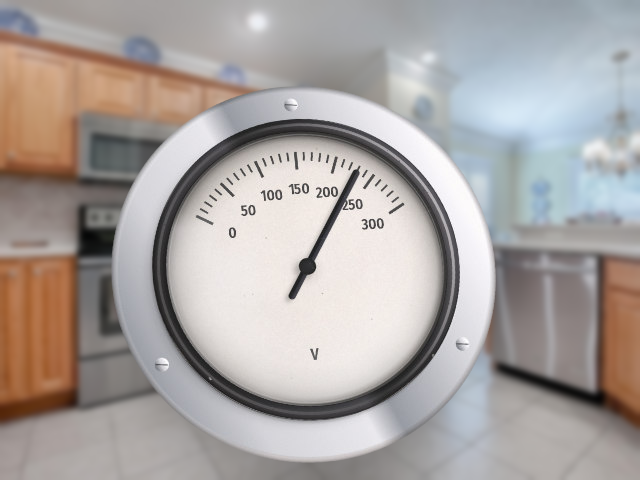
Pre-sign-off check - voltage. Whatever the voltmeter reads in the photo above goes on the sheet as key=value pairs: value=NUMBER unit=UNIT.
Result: value=230 unit=V
